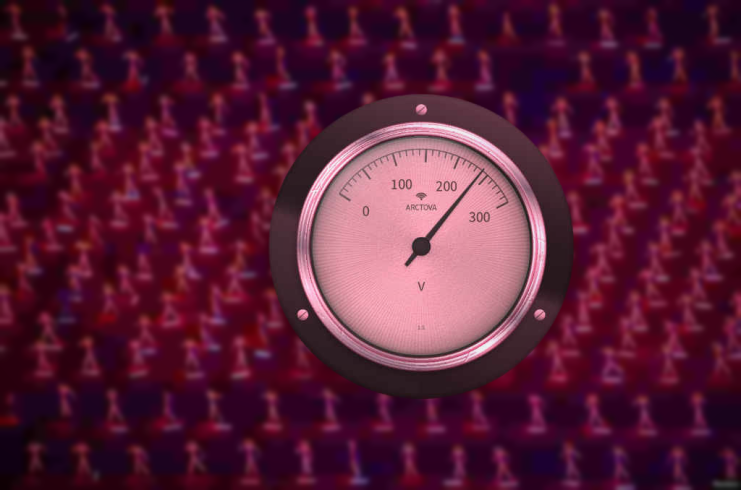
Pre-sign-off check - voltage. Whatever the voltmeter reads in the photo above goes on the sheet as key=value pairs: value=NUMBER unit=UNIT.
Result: value=240 unit=V
